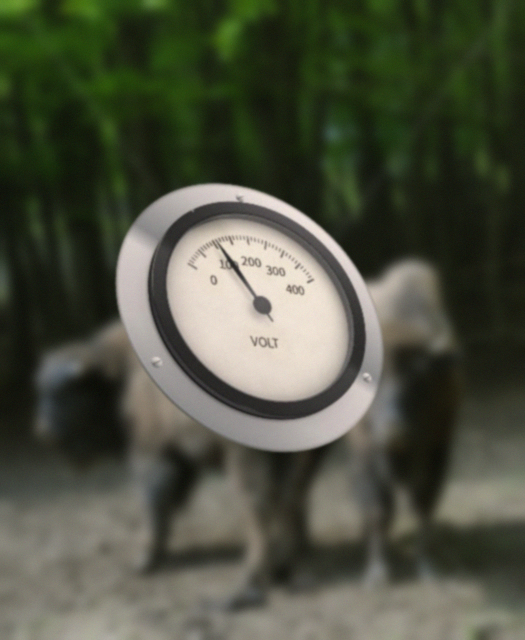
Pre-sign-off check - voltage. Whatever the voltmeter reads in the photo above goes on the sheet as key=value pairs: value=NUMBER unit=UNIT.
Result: value=100 unit=V
